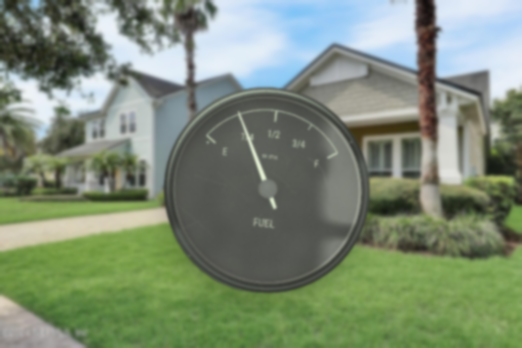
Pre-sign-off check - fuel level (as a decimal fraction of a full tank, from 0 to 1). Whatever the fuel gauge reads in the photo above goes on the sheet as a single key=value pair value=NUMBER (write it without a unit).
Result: value=0.25
